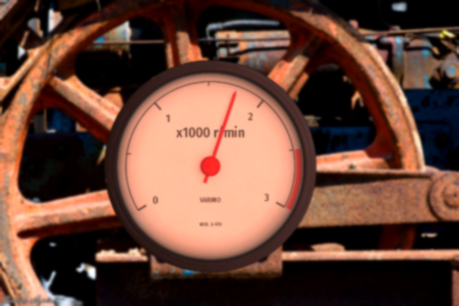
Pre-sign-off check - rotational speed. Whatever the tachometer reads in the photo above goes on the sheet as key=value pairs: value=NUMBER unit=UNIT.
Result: value=1750 unit=rpm
